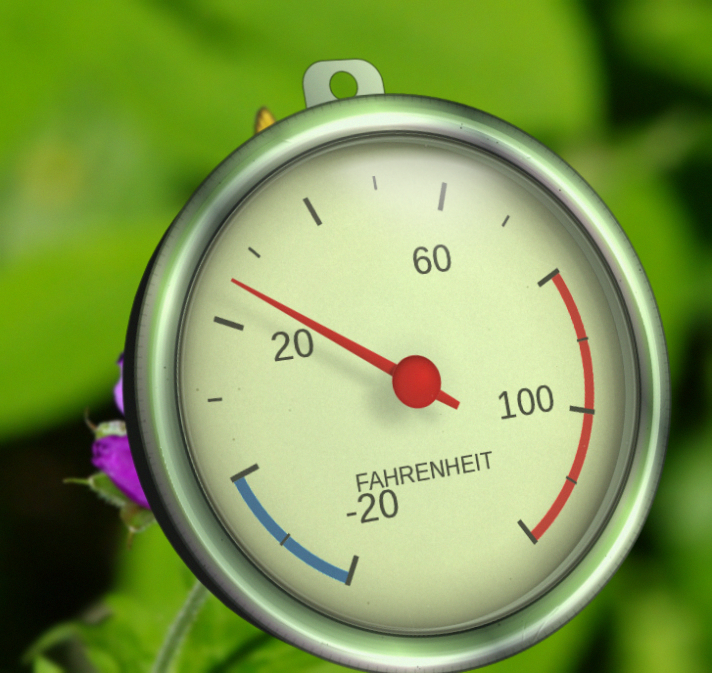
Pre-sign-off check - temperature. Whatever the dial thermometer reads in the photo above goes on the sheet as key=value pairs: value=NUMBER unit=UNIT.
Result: value=25 unit=°F
